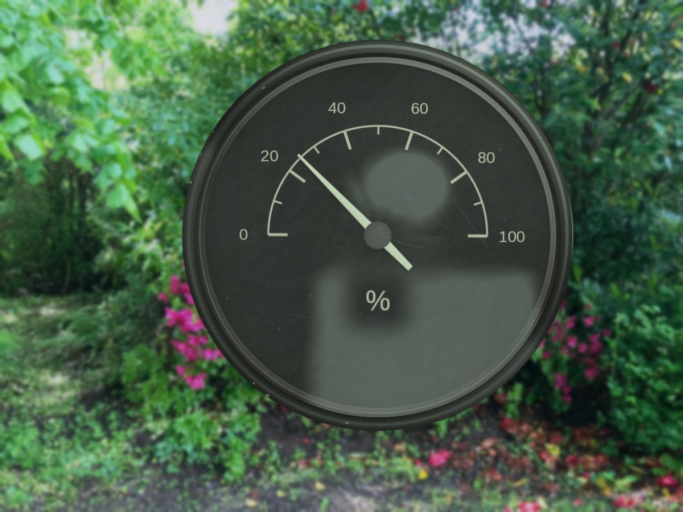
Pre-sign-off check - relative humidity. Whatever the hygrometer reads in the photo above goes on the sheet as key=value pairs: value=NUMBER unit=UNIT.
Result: value=25 unit=%
